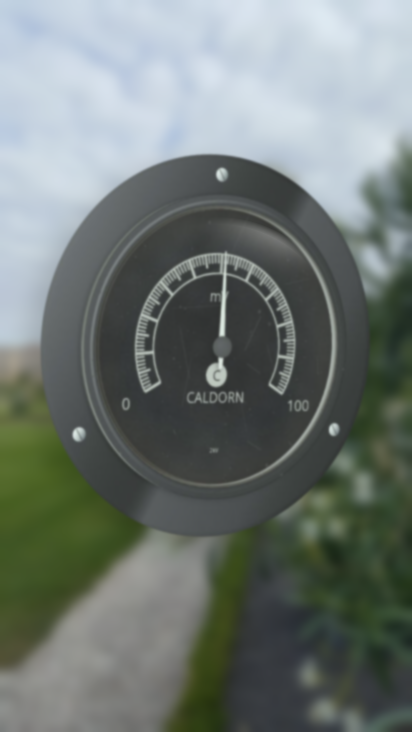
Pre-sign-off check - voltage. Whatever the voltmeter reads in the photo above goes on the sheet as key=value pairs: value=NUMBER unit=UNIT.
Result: value=50 unit=mV
